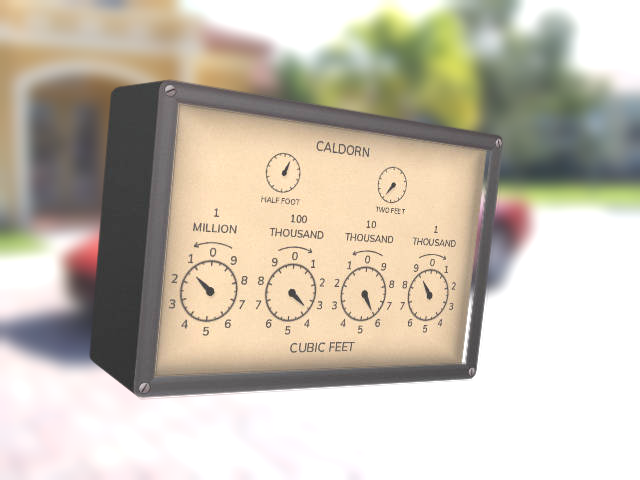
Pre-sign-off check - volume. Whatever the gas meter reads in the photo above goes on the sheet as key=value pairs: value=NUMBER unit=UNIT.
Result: value=135900 unit=ft³
